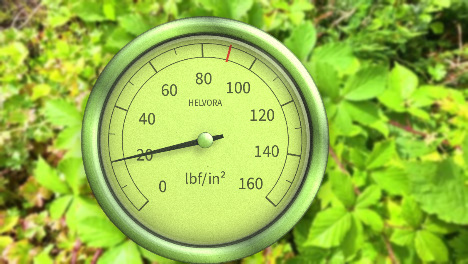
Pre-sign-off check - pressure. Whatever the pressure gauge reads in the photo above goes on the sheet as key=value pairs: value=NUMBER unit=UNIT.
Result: value=20 unit=psi
